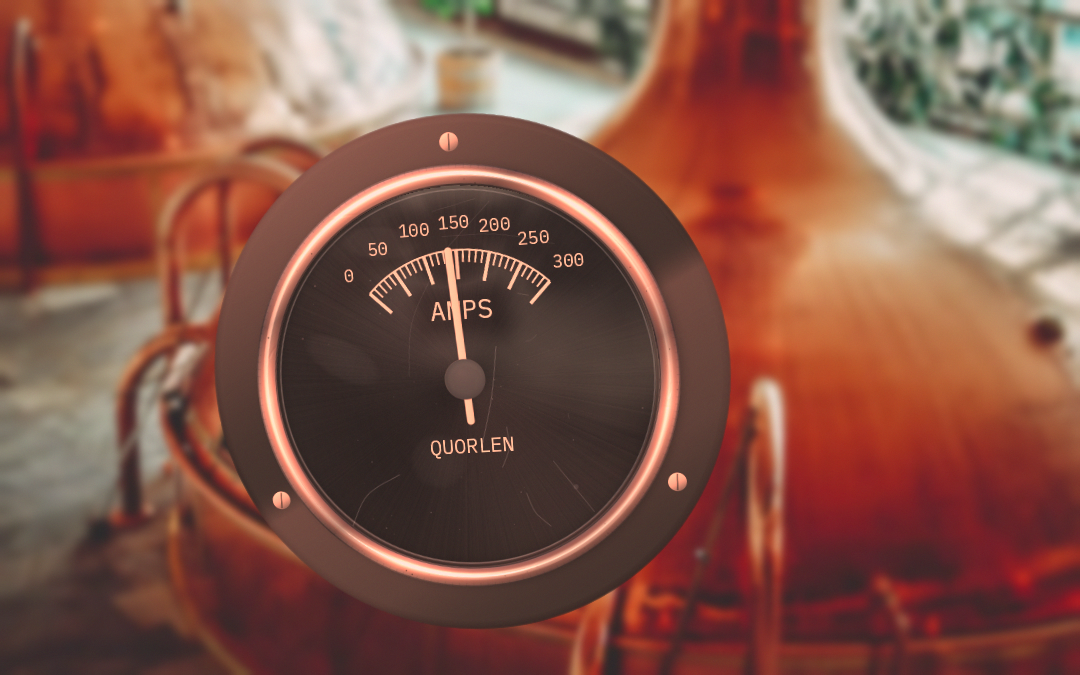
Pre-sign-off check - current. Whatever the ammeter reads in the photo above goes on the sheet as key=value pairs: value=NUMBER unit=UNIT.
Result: value=140 unit=A
